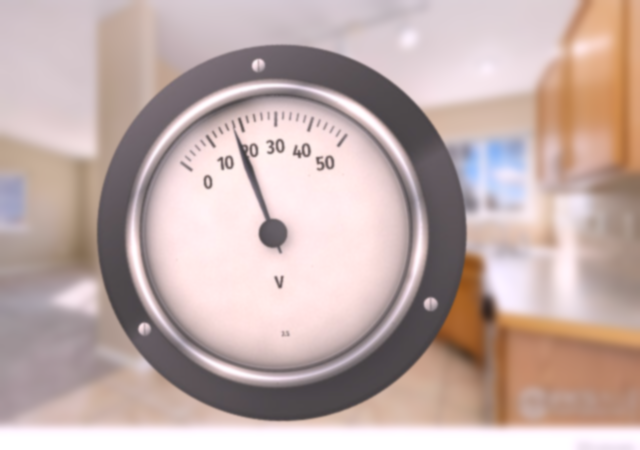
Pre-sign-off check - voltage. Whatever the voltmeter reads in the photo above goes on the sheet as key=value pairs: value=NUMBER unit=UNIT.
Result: value=18 unit=V
